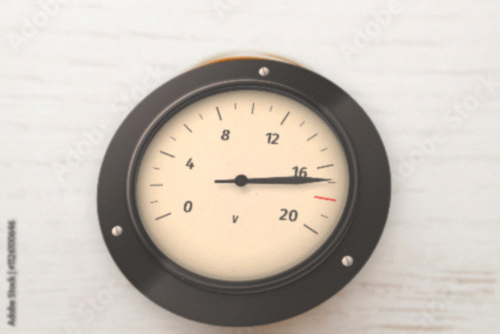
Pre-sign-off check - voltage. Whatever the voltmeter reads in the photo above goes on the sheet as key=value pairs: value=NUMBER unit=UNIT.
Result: value=17 unit=V
